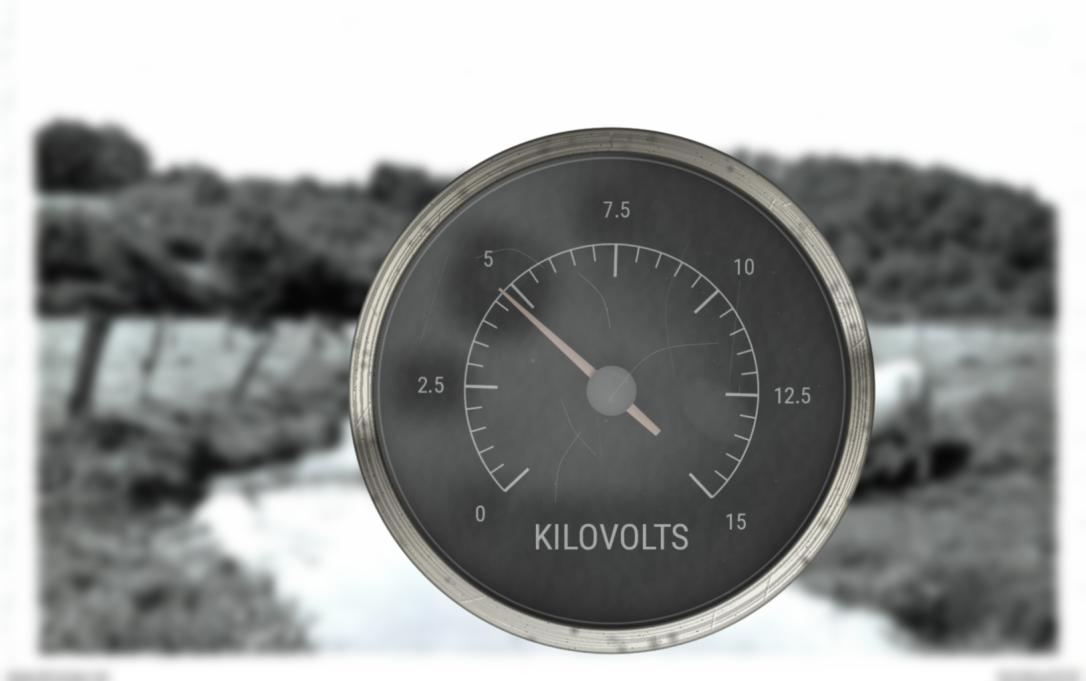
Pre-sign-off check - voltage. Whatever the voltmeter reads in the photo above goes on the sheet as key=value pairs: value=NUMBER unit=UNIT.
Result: value=4.75 unit=kV
